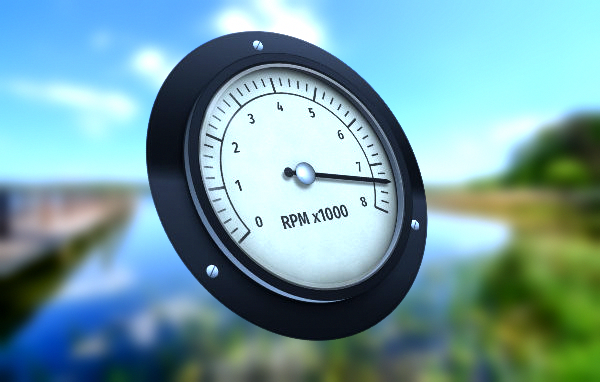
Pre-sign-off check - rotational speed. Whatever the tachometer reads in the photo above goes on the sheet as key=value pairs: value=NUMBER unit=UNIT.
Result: value=7400 unit=rpm
